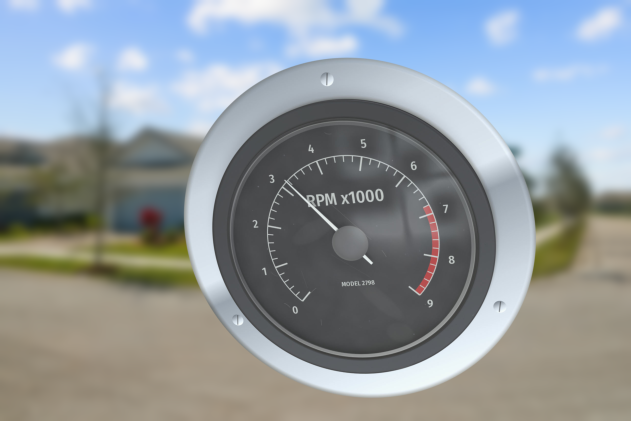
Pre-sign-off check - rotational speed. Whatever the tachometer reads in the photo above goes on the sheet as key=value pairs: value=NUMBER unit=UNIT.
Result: value=3200 unit=rpm
